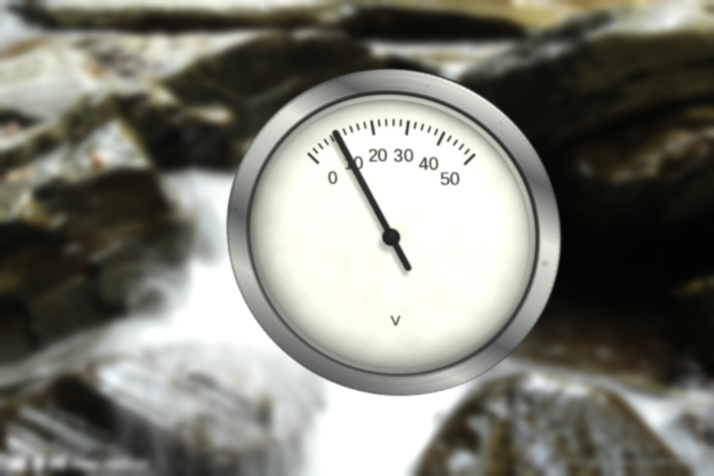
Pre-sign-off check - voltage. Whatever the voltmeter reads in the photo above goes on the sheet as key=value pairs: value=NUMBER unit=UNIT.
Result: value=10 unit=V
